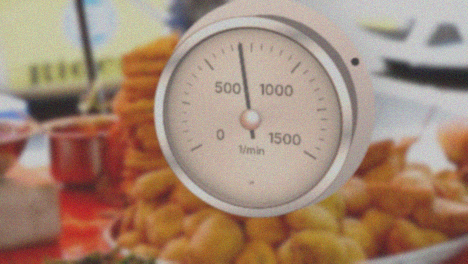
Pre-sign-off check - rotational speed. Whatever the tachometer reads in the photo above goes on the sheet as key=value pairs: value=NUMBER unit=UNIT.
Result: value=700 unit=rpm
